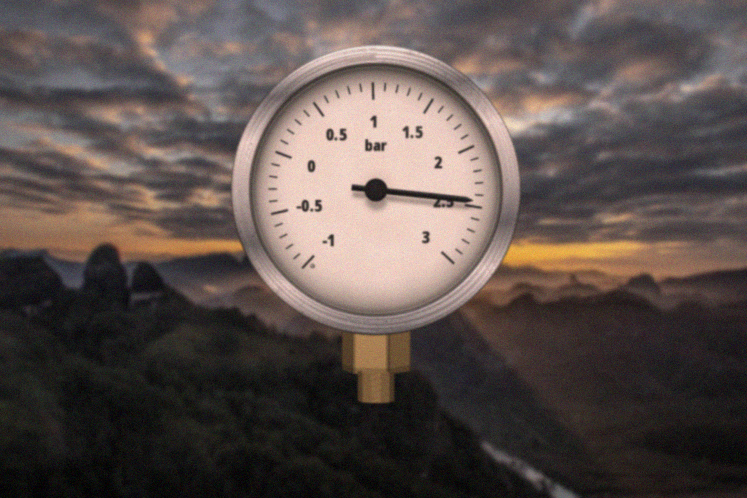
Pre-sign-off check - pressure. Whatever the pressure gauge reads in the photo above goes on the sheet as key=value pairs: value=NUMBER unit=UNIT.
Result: value=2.45 unit=bar
